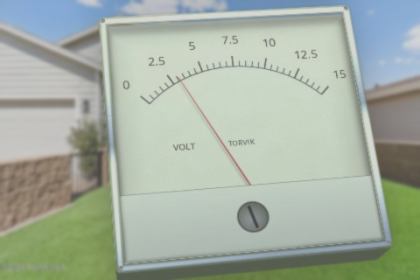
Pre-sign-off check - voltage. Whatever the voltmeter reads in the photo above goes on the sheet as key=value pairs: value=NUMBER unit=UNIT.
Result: value=3 unit=V
